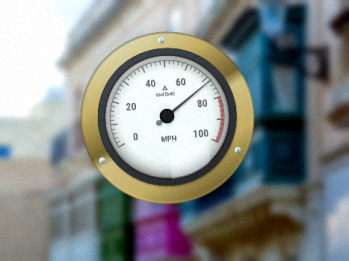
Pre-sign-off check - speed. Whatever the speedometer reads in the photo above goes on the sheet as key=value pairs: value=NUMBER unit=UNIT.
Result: value=72 unit=mph
